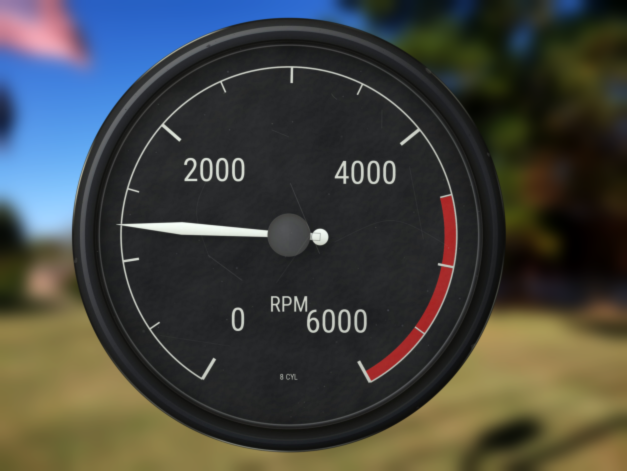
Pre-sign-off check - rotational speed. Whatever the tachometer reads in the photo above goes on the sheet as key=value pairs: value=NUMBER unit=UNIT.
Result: value=1250 unit=rpm
